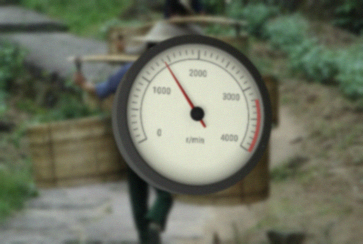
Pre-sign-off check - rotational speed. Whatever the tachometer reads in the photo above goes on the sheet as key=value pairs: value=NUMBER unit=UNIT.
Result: value=1400 unit=rpm
